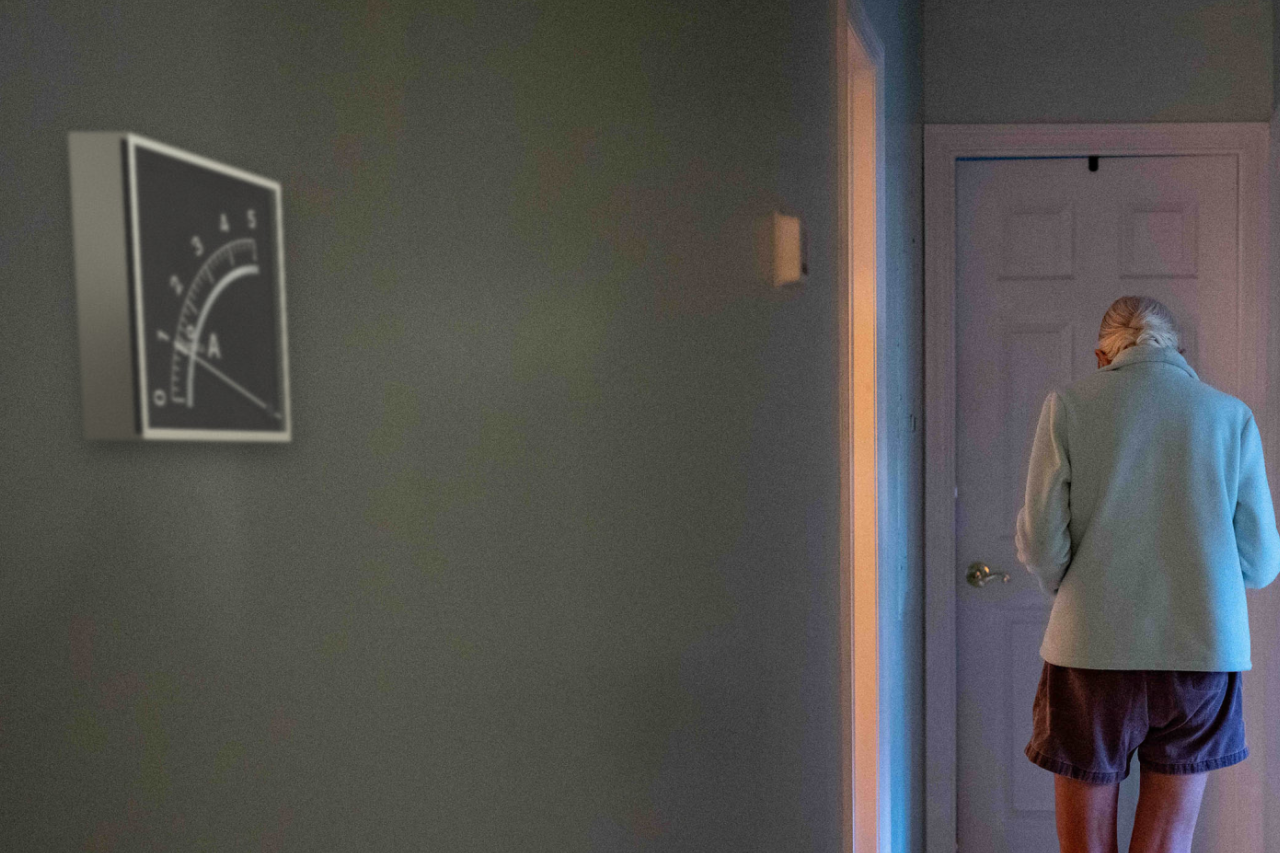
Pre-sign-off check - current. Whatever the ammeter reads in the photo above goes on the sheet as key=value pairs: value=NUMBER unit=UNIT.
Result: value=1 unit=A
